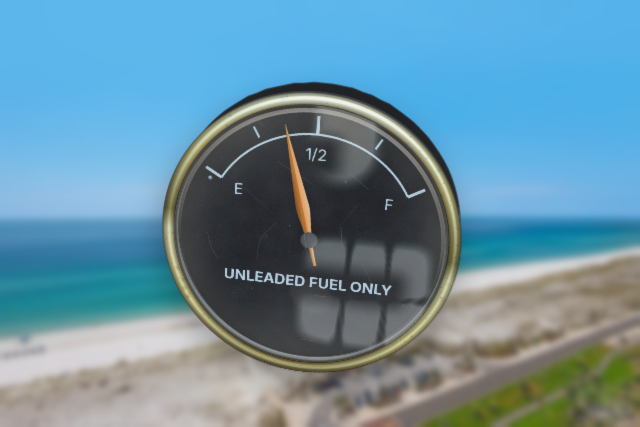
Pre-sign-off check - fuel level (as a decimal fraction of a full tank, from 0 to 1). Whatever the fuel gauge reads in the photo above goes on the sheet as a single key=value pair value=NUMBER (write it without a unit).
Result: value=0.375
